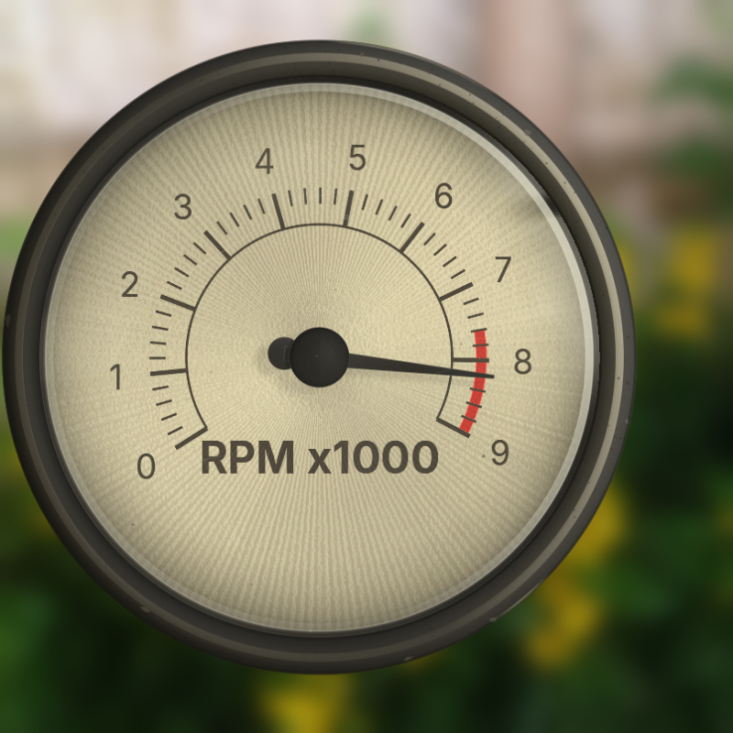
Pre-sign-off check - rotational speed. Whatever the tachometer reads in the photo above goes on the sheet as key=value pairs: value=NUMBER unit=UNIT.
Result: value=8200 unit=rpm
